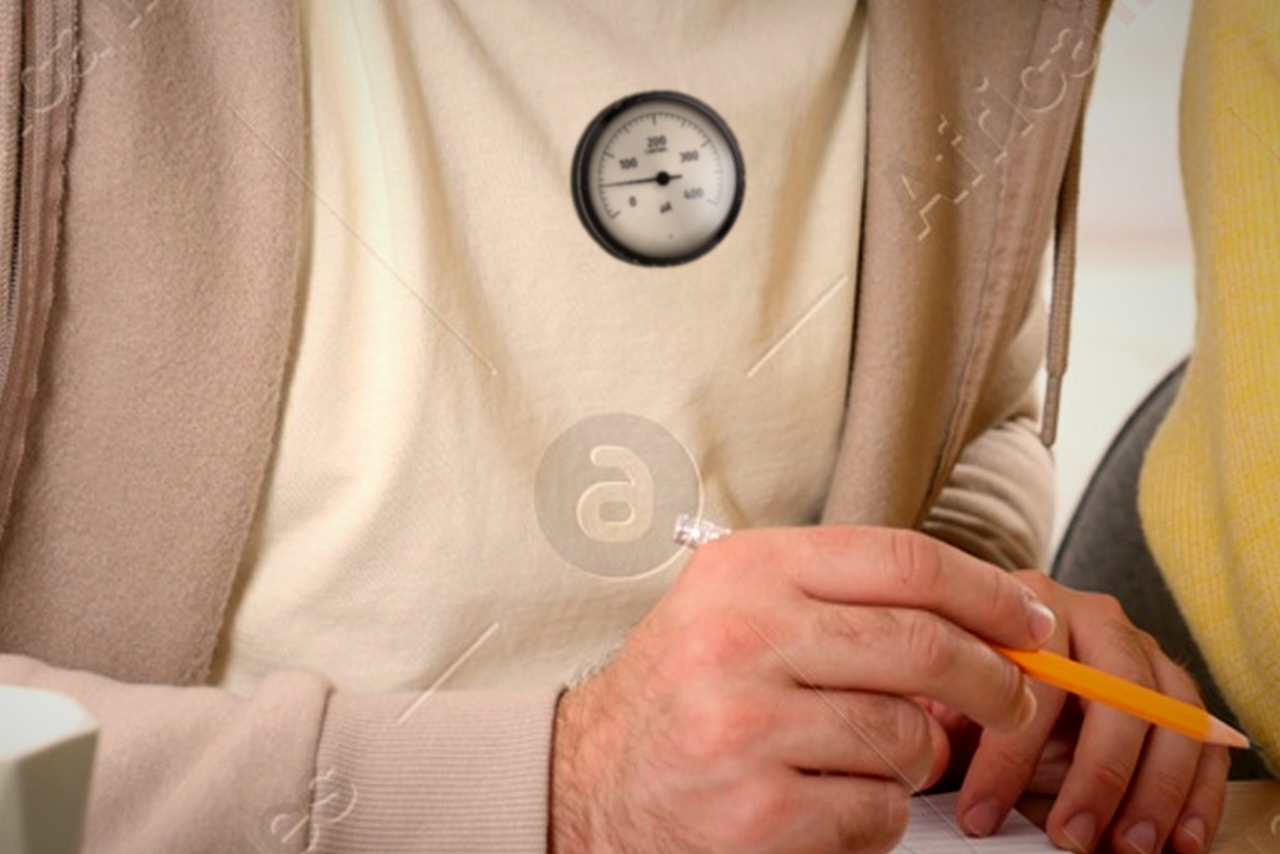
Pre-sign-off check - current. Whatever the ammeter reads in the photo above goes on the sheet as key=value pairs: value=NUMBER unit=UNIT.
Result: value=50 unit=µA
